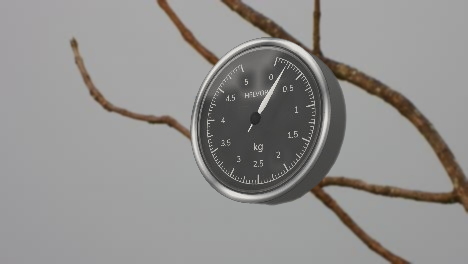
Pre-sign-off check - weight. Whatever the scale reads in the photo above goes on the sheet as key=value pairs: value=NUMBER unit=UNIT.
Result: value=0.25 unit=kg
